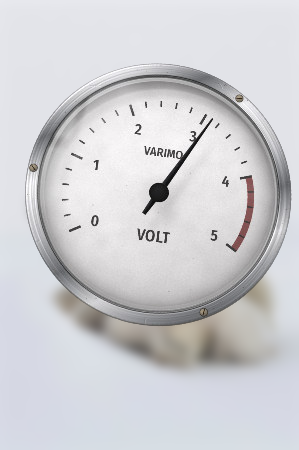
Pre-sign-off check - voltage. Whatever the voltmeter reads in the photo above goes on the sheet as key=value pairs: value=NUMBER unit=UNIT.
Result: value=3.1 unit=V
